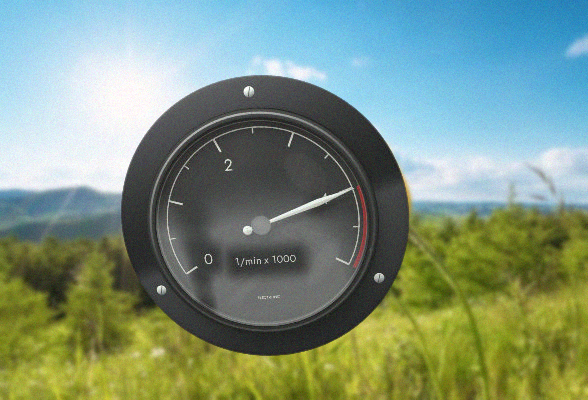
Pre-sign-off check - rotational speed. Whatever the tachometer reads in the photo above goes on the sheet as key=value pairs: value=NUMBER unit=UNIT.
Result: value=4000 unit=rpm
